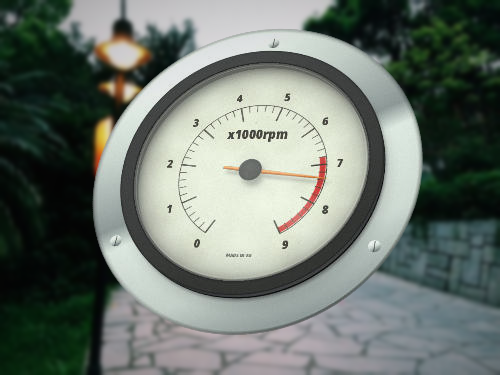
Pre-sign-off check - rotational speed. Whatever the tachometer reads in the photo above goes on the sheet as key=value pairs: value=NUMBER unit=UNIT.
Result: value=7400 unit=rpm
